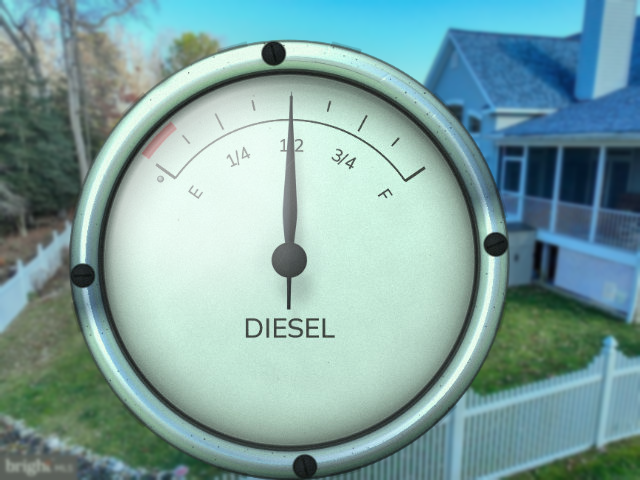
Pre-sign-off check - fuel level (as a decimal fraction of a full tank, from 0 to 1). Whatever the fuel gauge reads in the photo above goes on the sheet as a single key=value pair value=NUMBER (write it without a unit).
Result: value=0.5
